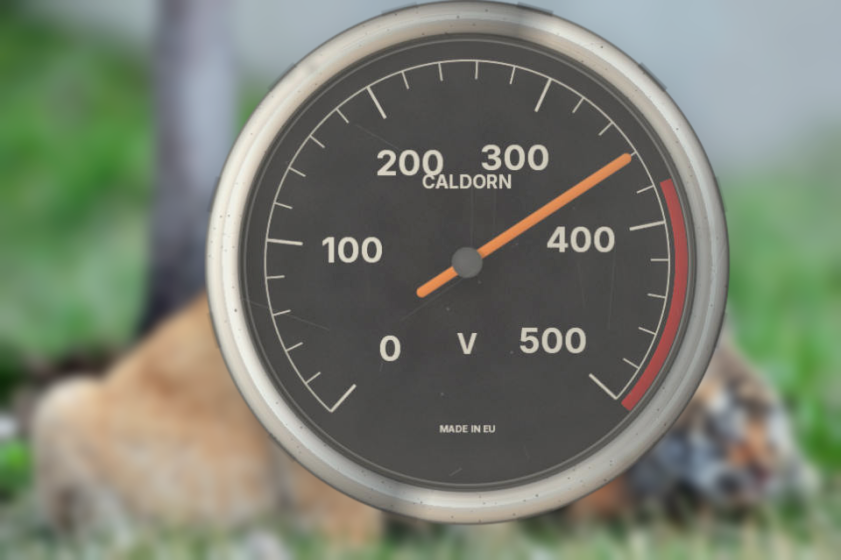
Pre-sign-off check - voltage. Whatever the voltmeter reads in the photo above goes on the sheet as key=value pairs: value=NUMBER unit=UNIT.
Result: value=360 unit=V
